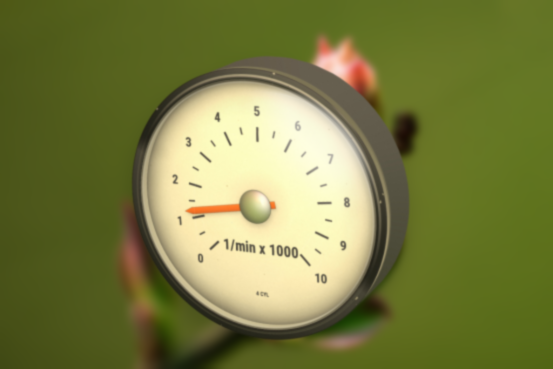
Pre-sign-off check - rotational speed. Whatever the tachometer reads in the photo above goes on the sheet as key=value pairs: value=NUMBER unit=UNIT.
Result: value=1250 unit=rpm
